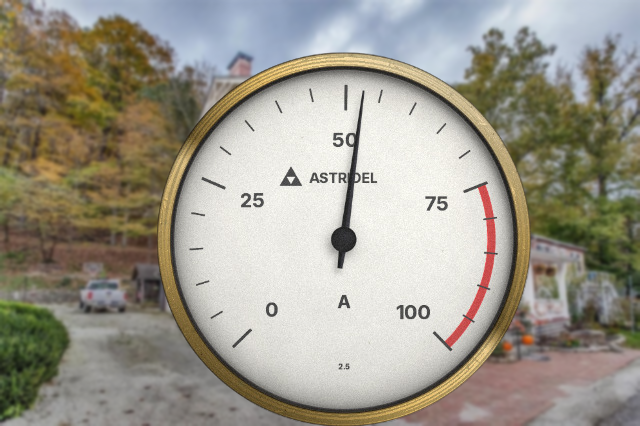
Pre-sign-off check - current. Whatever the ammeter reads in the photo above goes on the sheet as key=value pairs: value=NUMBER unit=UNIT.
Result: value=52.5 unit=A
